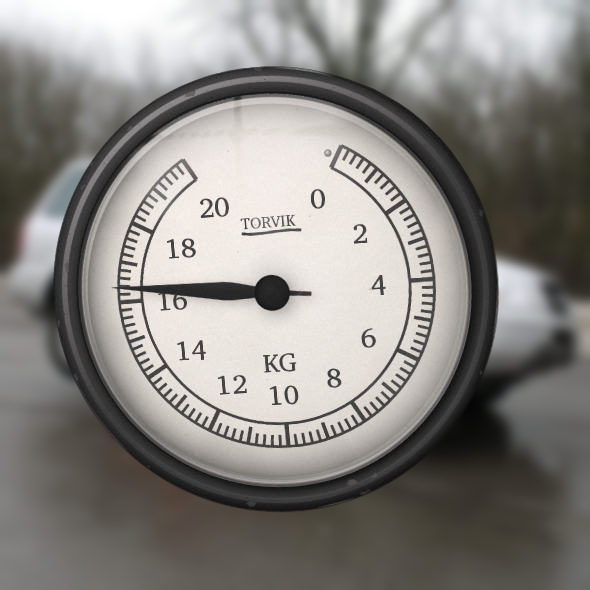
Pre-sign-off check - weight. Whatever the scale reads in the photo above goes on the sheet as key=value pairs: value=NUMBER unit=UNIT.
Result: value=16.4 unit=kg
